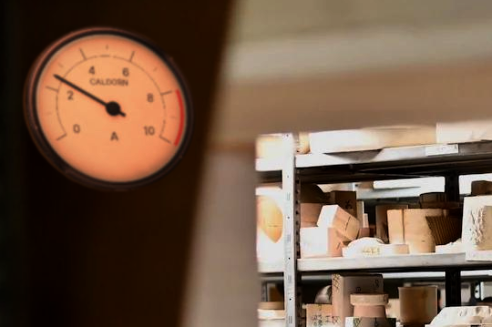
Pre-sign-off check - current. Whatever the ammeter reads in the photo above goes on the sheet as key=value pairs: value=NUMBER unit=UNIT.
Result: value=2.5 unit=A
